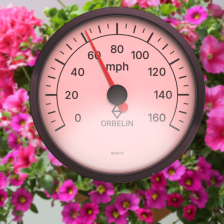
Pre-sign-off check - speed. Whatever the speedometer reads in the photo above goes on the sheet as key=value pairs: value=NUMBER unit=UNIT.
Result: value=62.5 unit=mph
